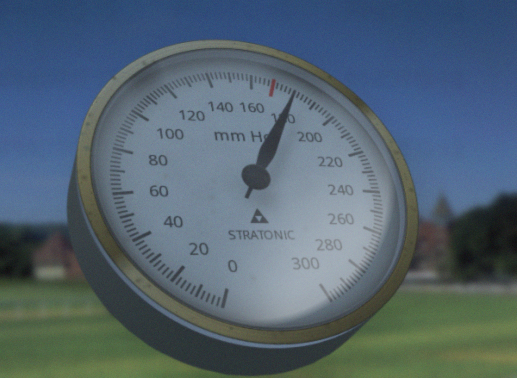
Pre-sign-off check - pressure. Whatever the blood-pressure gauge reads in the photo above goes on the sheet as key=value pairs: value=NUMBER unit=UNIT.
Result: value=180 unit=mmHg
